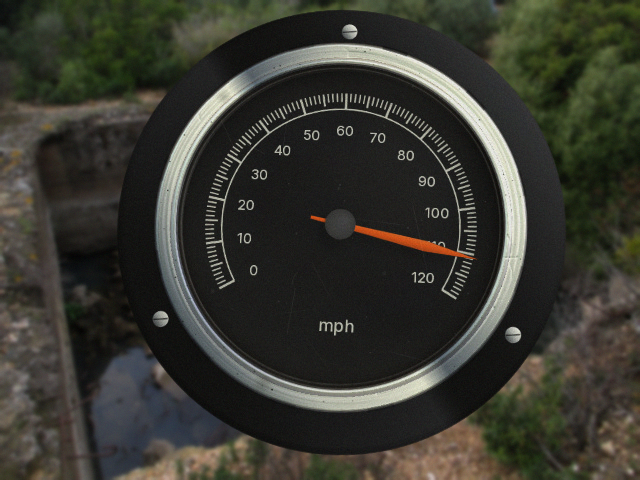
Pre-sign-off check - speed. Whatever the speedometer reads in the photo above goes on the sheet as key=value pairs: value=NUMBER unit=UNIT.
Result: value=111 unit=mph
